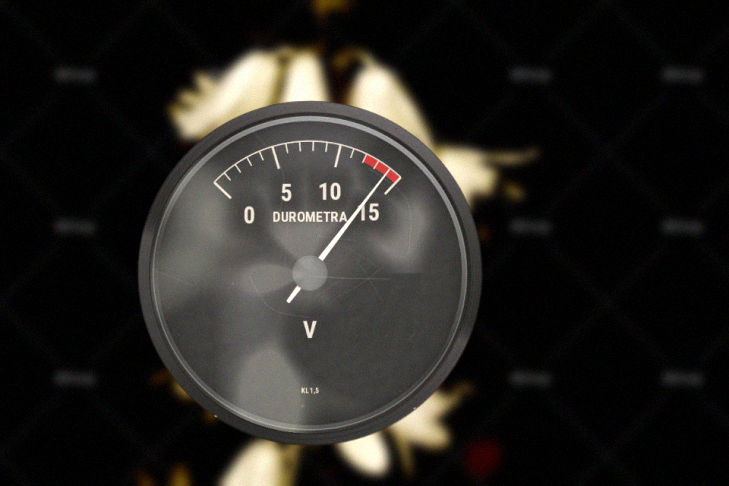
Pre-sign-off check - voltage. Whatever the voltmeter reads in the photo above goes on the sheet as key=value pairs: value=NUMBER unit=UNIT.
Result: value=14 unit=V
